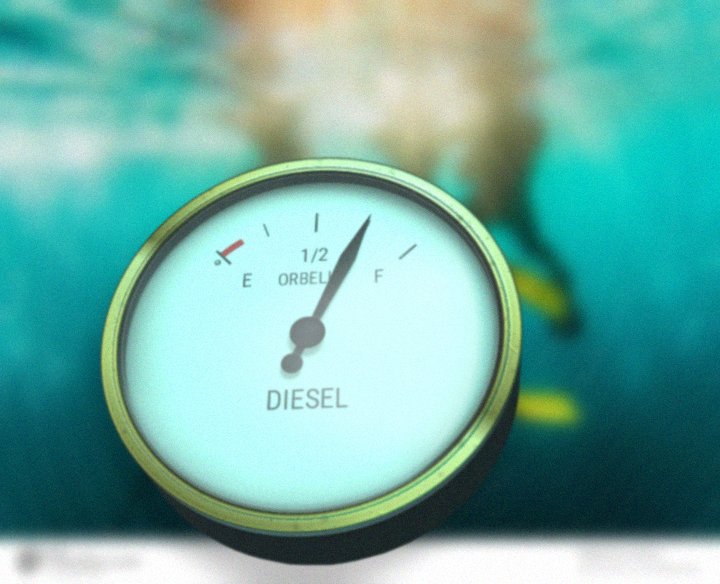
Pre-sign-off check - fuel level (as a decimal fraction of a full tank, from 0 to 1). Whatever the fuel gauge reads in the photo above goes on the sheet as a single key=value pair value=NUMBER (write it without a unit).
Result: value=0.75
